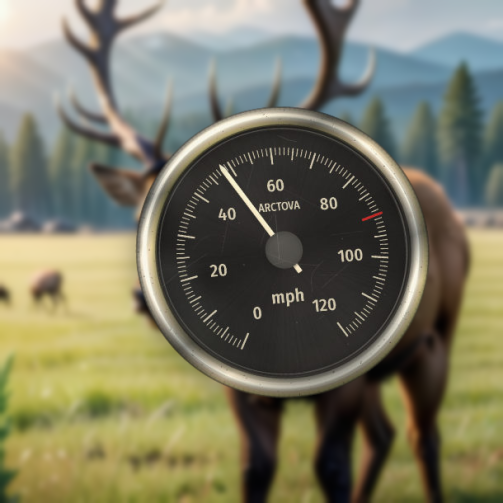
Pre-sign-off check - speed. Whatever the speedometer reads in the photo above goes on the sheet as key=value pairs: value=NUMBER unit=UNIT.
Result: value=48 unit=mph
